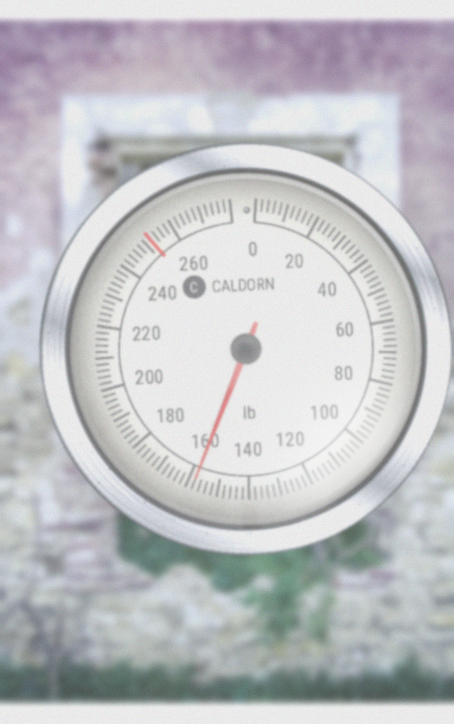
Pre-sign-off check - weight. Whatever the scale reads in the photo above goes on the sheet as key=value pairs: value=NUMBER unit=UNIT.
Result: value=158 unit=lb
